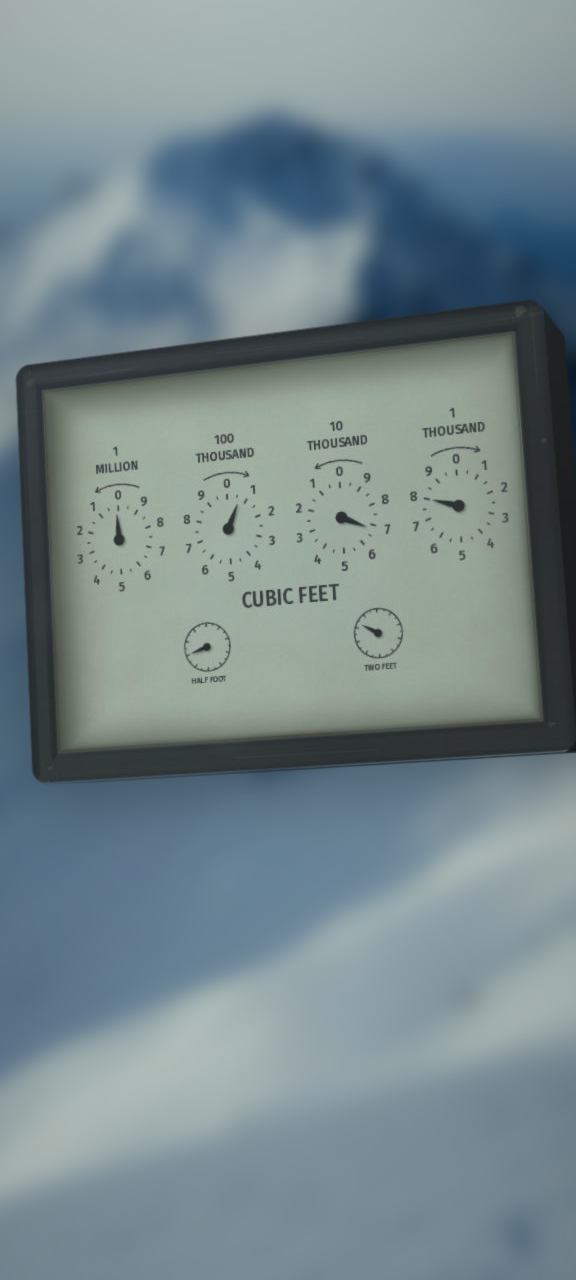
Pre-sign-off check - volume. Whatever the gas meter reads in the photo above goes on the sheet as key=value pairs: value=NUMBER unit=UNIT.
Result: value=6800 unit=ft³
